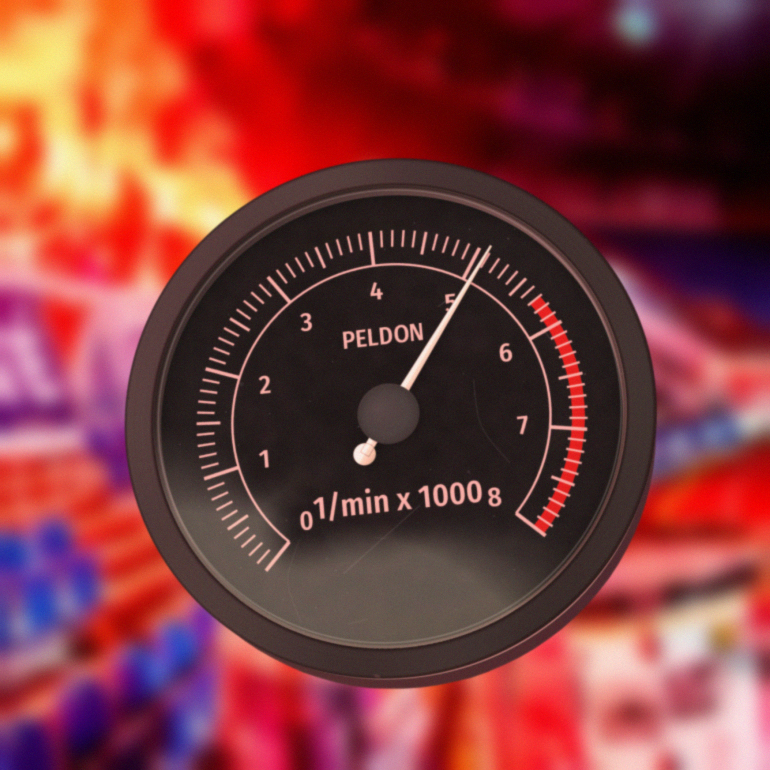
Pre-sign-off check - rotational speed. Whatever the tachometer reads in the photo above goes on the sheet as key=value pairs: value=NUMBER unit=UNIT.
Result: value=5100 unit=rpm
